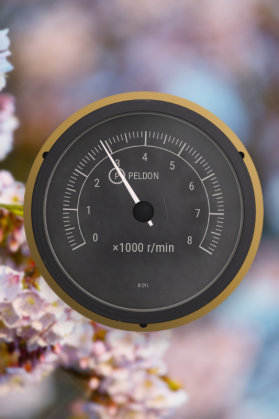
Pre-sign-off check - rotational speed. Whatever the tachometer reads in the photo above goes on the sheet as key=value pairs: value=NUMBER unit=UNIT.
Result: value=2900 unit=rpm
